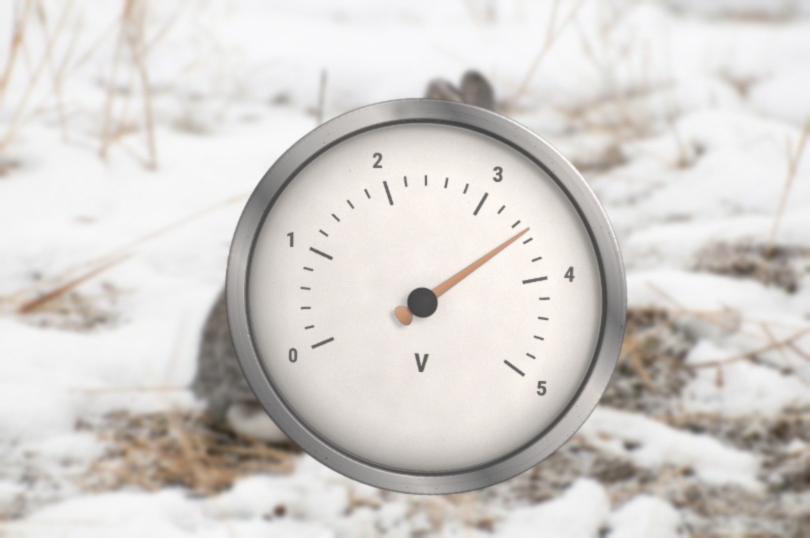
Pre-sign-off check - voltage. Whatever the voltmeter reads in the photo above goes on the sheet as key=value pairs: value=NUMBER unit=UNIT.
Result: value=3.5 unit=V
